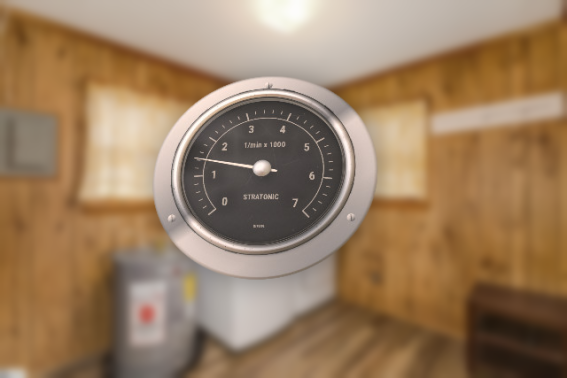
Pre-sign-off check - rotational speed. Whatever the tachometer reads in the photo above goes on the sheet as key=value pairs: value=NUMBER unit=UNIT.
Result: value=1400 unit=rpm
